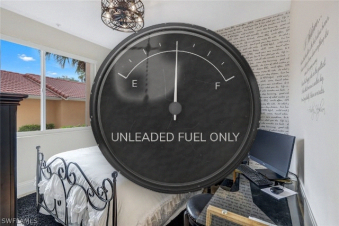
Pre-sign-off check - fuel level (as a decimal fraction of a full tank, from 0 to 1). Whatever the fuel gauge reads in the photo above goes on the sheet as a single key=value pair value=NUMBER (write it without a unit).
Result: value=0.5
